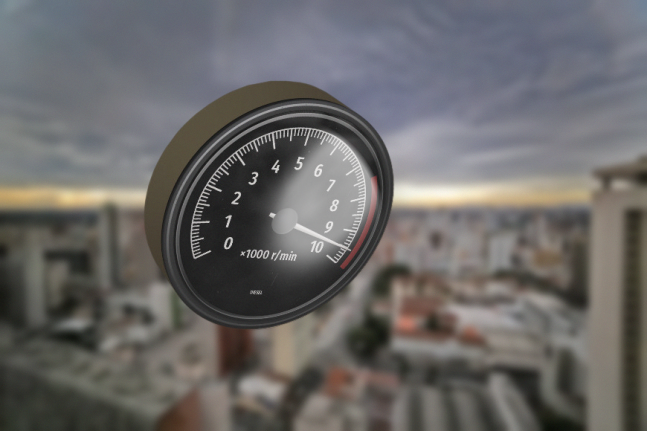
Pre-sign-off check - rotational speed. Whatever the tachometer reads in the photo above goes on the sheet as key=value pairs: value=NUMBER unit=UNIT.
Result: value=9500 unit=rpm
